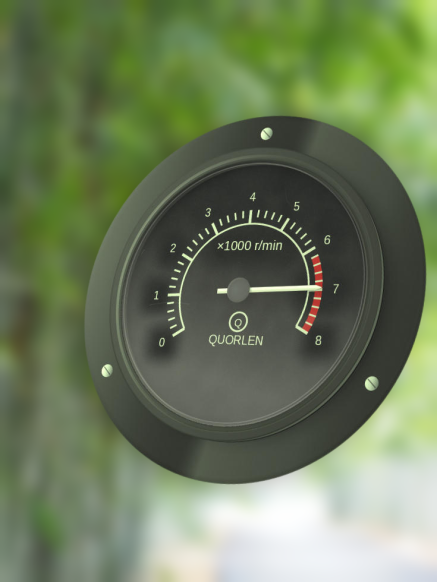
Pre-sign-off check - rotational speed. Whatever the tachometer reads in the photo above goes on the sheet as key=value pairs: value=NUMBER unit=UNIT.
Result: value=7000 unit=rpm
